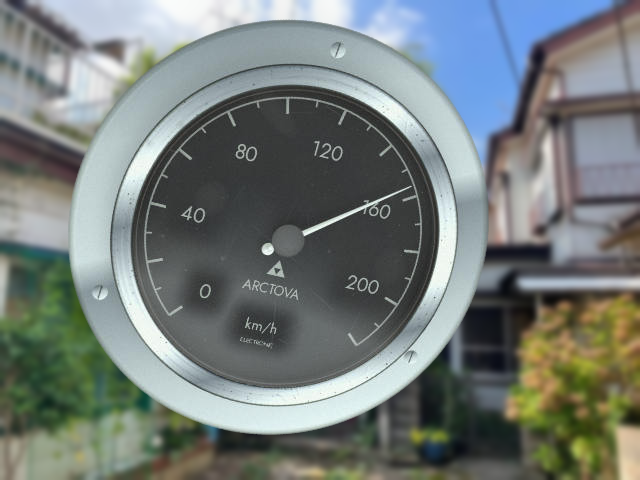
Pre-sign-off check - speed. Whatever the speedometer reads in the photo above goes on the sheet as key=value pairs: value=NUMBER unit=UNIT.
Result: value=155 unit=km/h
